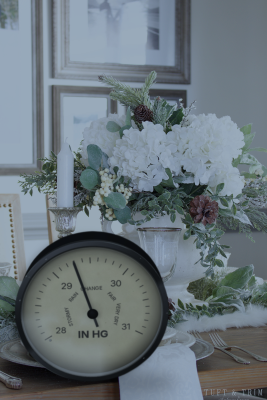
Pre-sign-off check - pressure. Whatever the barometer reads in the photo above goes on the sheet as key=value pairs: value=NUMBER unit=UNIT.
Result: value=29.3 unit=inHg
